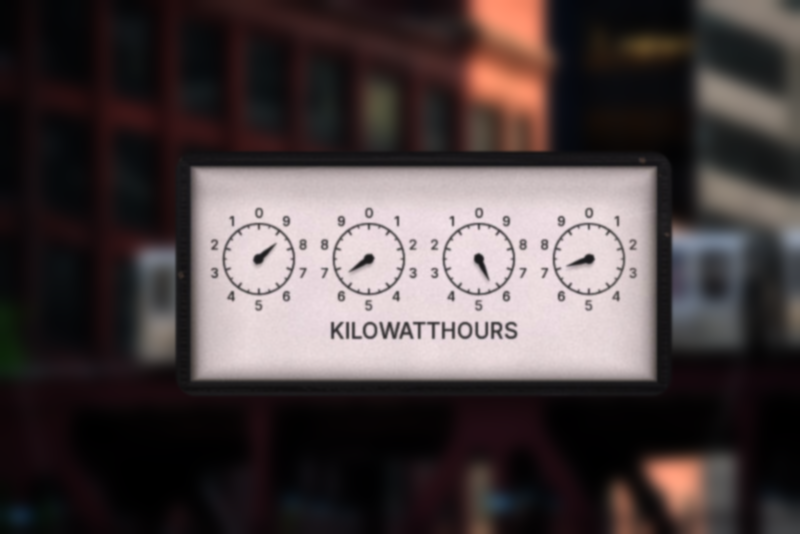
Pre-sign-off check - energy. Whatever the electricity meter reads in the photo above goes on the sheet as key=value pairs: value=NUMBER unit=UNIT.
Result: value=8657 unit=kWh
